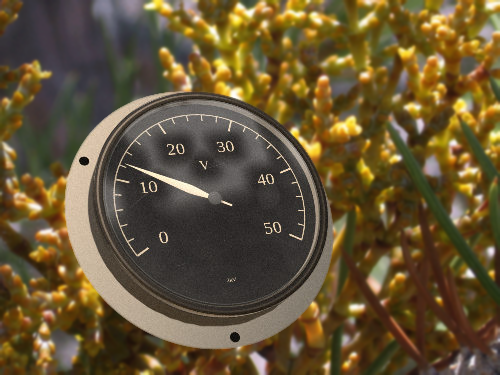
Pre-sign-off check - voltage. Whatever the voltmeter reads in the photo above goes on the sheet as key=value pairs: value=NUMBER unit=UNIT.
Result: value=12 unit=V
